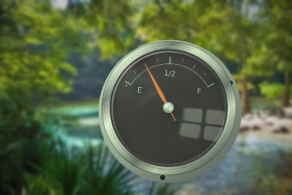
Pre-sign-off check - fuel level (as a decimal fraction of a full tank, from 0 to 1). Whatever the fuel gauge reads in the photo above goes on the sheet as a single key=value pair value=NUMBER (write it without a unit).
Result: value=0.25
